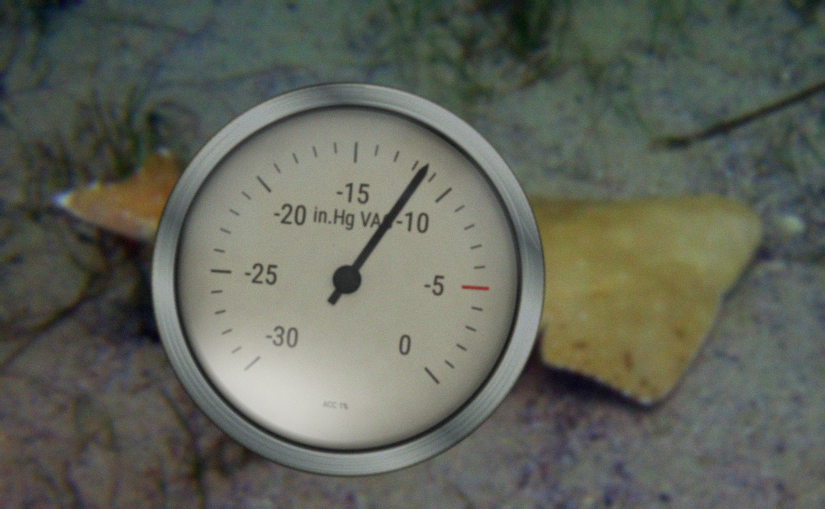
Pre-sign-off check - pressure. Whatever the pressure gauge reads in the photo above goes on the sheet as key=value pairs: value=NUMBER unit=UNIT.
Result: value=-11.5 unit=inHg
